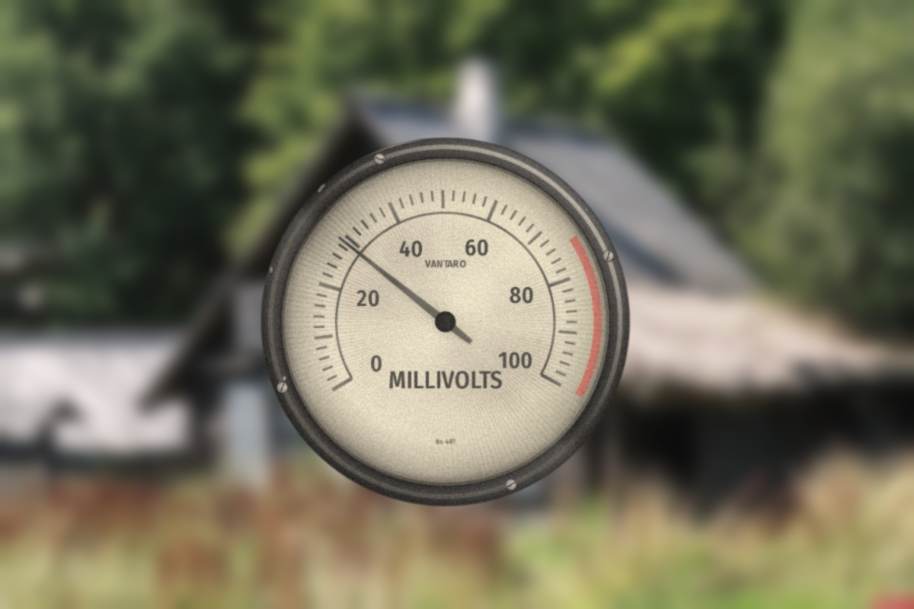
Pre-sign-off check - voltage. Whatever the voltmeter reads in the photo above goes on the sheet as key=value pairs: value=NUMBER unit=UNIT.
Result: value=29 unit=mV
